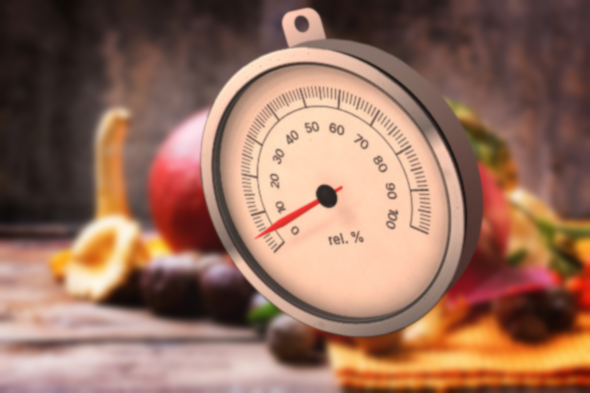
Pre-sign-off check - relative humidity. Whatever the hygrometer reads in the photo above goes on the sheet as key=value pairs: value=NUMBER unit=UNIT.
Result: value=5 unit=%
